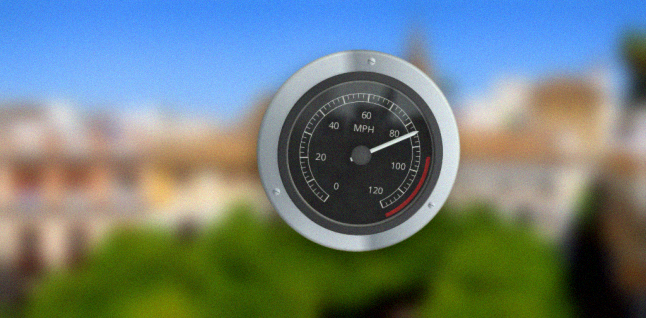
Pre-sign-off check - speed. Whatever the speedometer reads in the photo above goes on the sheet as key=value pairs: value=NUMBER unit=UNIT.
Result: value=84 unit=mph
